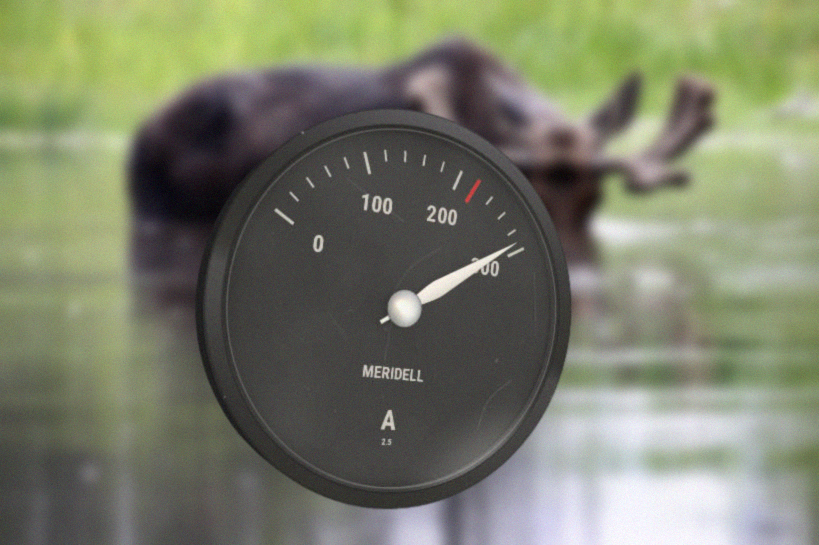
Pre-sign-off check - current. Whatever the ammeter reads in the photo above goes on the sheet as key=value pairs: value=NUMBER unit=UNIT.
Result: value=290 unit=A
